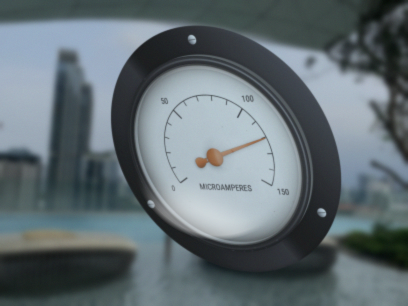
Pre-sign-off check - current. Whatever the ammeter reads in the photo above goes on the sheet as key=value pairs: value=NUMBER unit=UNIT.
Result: value=120 unit=µA
